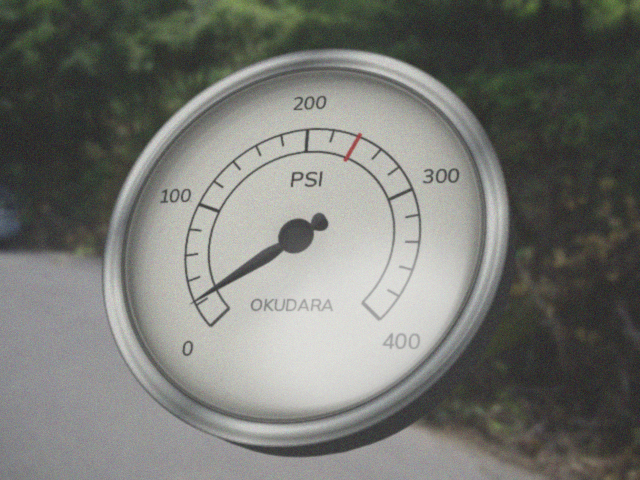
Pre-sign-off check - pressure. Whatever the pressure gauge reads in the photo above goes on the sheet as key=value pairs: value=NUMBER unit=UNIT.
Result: value=20 unit=psi
